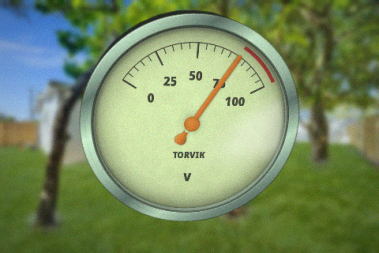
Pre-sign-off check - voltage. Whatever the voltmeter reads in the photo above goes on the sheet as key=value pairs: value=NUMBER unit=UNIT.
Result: value=75 unit=V
